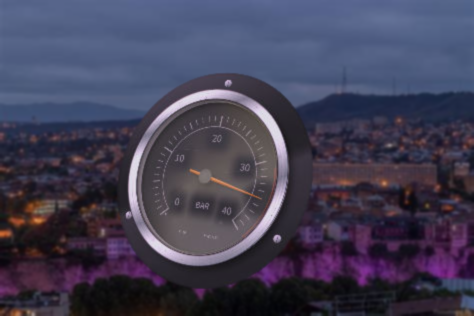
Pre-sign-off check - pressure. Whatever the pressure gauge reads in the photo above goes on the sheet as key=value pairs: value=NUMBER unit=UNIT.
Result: value=35 unit=bar
